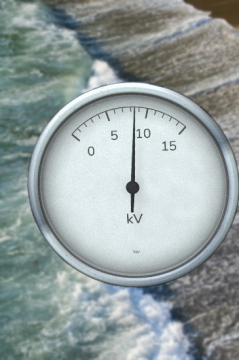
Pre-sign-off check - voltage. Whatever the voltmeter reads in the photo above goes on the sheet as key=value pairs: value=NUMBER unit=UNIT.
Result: value=8.5 unit=kV
